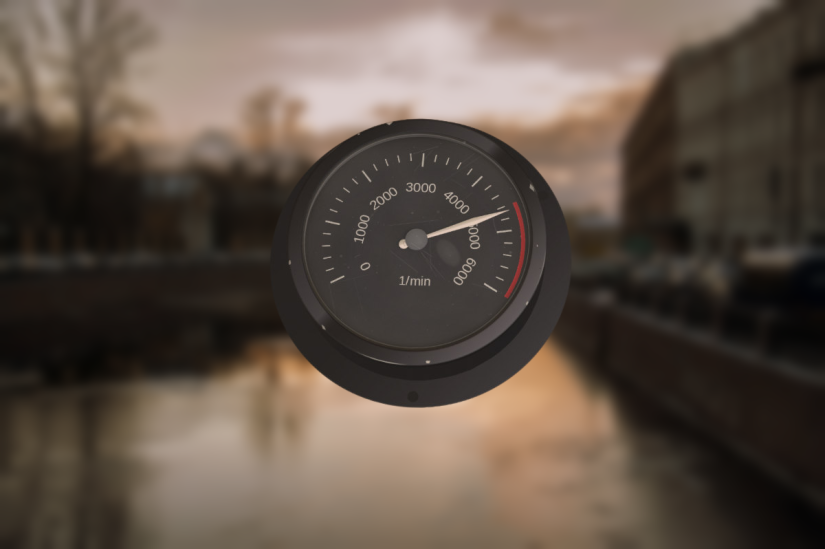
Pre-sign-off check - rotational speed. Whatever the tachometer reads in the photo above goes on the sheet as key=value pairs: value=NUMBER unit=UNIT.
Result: value=4700 unit=rpm
